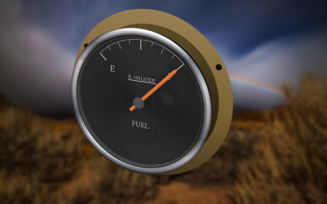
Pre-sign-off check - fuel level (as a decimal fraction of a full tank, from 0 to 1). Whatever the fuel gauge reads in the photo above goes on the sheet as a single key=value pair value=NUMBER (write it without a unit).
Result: value=1
